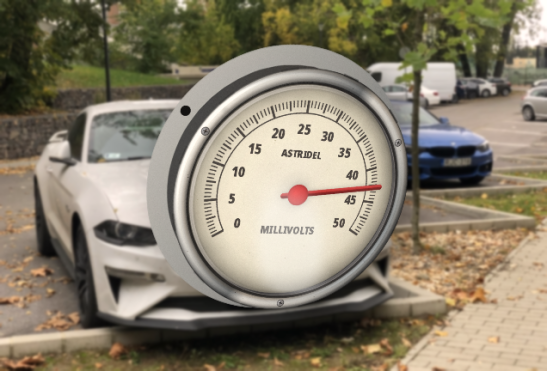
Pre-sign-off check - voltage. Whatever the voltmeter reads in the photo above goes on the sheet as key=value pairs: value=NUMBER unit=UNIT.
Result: value=42.5 unit=mV
